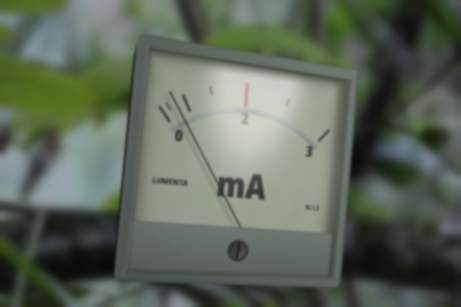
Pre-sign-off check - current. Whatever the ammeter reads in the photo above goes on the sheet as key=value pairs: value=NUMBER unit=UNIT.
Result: value=0.75 unit=mA
